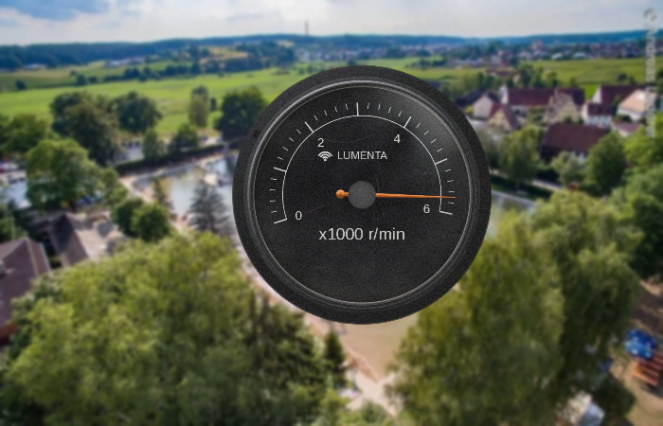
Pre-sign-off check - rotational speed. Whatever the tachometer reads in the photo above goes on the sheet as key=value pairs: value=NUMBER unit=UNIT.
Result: value=5700 unit=rpm
